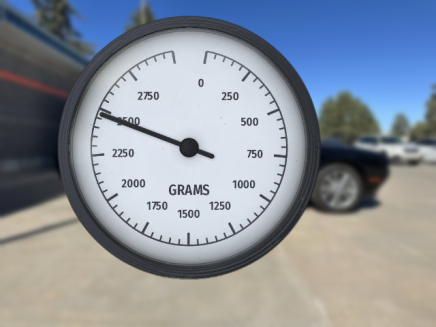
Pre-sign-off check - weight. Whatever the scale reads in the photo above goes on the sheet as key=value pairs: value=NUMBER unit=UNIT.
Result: value=2475 unit=g
